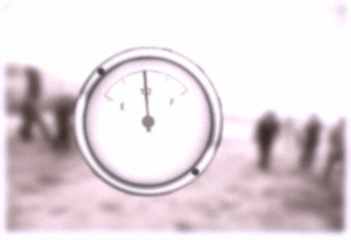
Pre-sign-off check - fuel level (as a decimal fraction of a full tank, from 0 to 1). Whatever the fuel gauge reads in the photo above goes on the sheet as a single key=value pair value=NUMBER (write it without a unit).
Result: value=0.5
